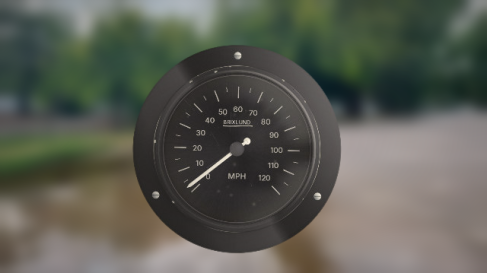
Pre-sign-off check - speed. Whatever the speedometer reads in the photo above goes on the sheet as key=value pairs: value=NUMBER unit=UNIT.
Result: value=2.5 unit=mph
